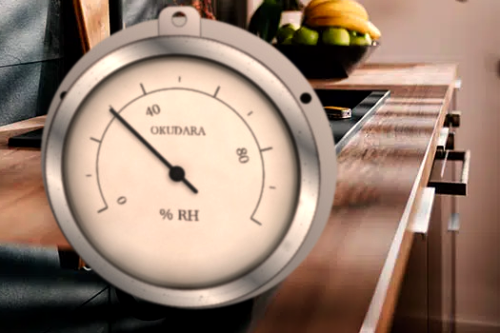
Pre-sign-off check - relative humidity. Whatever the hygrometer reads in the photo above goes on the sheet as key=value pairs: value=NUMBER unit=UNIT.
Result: value=30 unit=%
